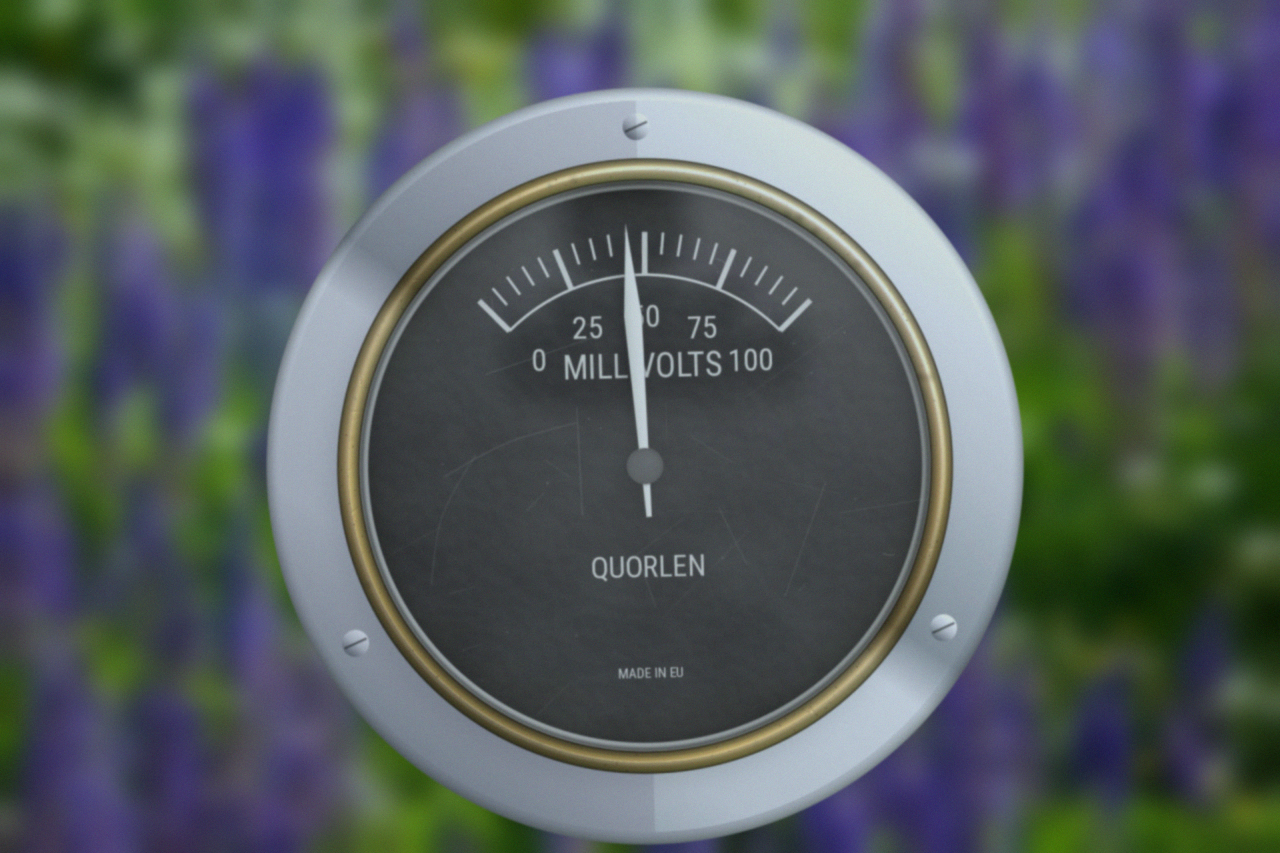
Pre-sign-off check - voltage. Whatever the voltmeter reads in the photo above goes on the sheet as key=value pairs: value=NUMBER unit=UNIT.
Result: value=45 unit=mV
